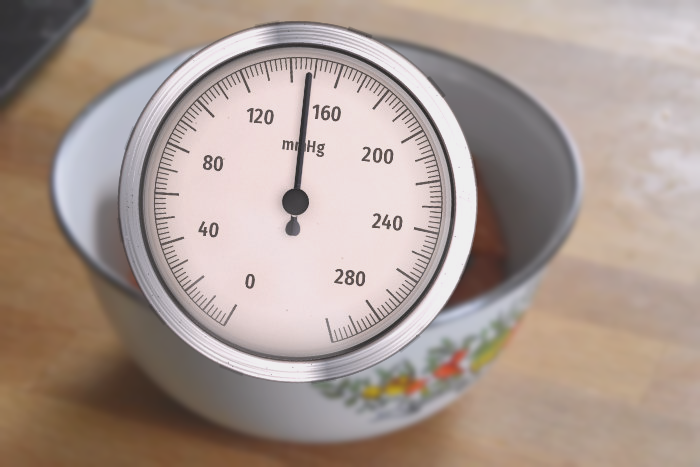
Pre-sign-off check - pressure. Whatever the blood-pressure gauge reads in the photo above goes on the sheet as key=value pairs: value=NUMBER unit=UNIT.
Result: value=148 unit=mmHg
